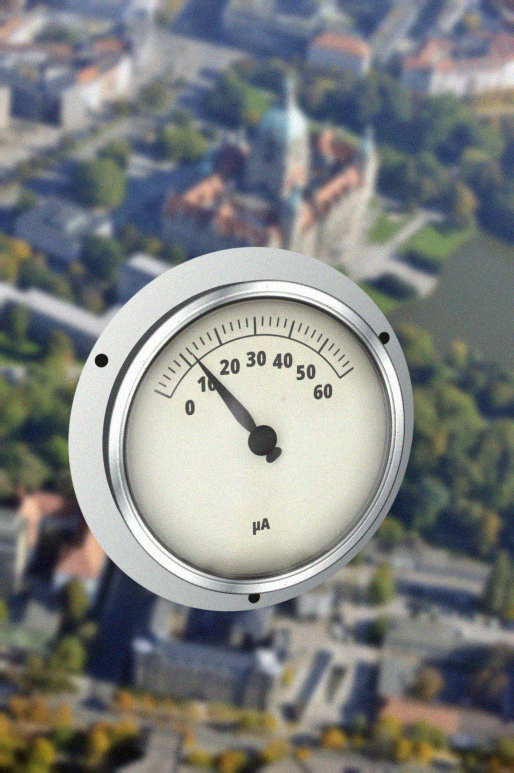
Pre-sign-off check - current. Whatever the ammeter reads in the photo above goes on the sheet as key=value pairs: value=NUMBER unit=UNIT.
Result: value=12 unit=µA
